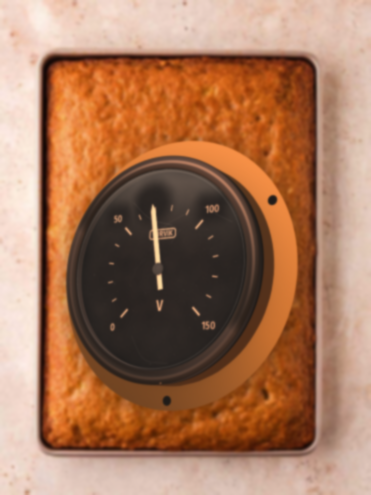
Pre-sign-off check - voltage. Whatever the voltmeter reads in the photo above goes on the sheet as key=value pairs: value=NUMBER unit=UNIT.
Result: value=70 unit=V
